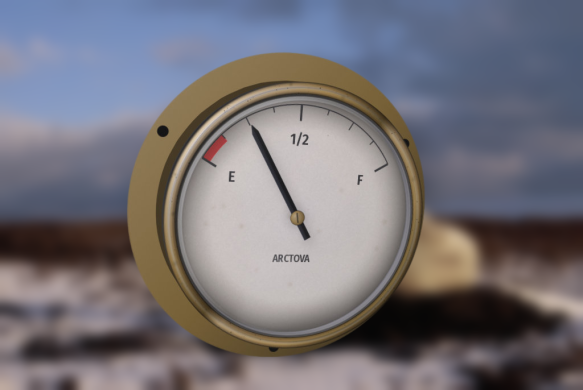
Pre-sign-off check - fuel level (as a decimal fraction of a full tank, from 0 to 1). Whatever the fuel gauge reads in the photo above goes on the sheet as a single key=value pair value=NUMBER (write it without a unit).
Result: value=0.25
